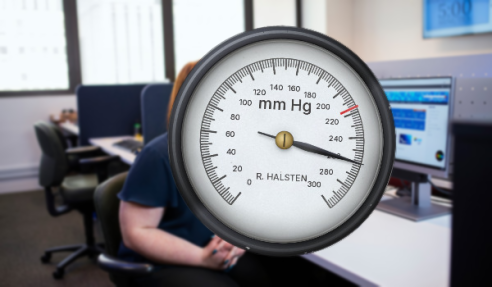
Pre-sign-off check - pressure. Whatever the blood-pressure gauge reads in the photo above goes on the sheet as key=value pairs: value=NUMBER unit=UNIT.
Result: value=260 unit=mmHg
